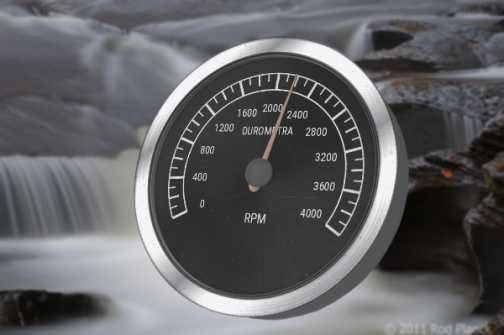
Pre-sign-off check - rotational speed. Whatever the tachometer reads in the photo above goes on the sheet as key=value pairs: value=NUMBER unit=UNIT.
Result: value=2200 unit=rpm
